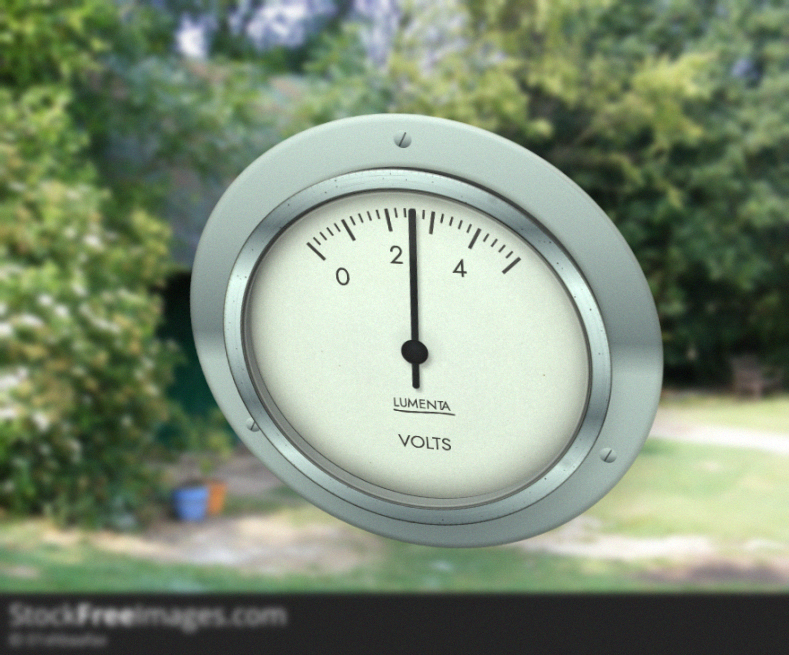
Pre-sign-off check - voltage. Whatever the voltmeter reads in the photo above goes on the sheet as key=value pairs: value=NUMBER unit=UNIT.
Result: value=2.6 unit=V
